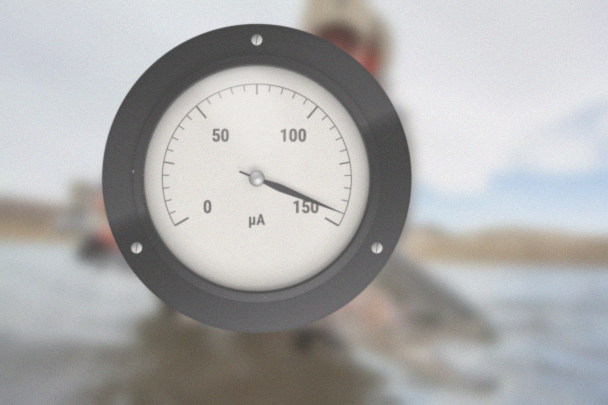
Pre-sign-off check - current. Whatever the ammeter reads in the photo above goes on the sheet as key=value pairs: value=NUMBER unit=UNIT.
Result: value=145 unit=µA
